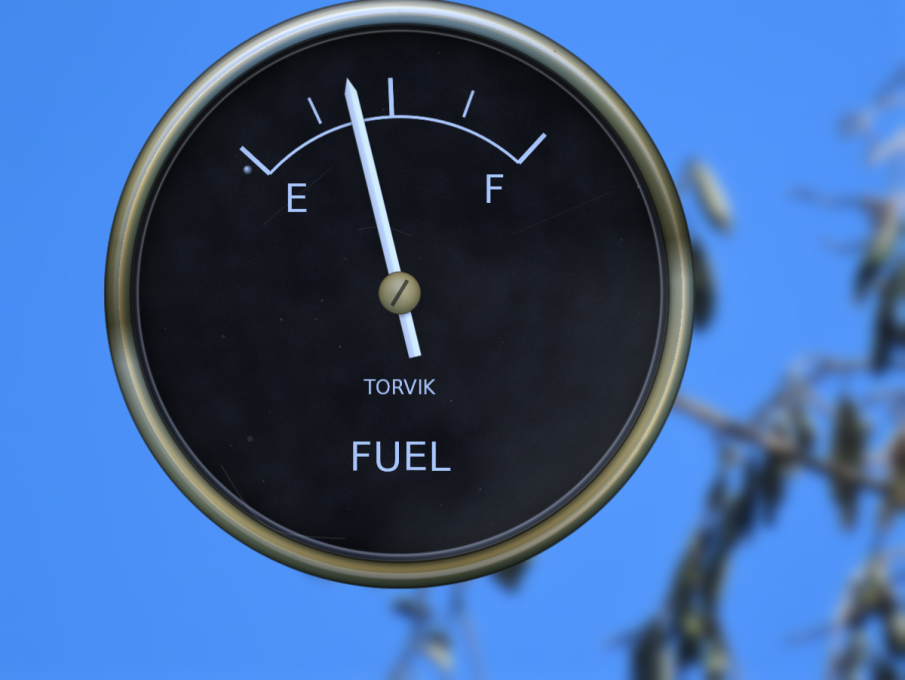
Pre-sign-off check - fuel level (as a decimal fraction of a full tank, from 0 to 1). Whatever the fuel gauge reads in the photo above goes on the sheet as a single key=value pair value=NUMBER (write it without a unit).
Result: value=0.375
